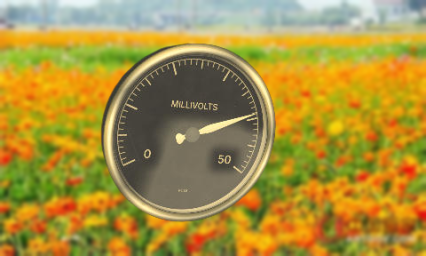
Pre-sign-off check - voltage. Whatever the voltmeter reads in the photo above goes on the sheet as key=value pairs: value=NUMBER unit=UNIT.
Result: value=39 unit=mV
